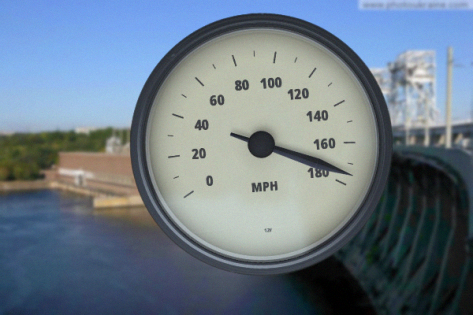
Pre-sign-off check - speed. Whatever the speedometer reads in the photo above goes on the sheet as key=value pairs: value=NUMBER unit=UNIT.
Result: value=175 unit=mph
